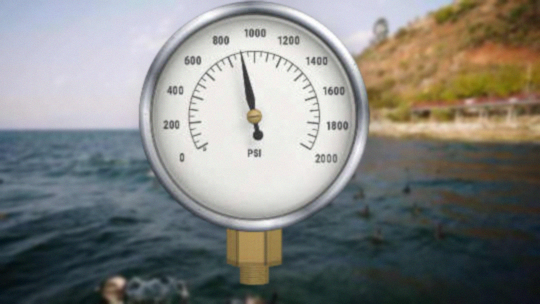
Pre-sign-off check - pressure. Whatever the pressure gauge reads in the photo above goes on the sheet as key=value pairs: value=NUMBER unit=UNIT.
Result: value=900 unit=psi
